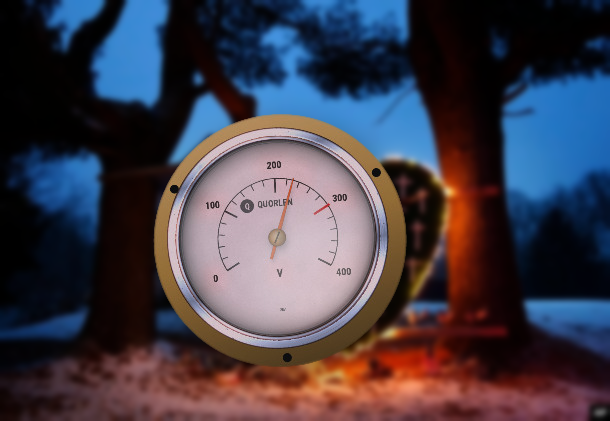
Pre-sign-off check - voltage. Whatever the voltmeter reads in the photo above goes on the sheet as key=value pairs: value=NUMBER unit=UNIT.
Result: value=230 unit=V
